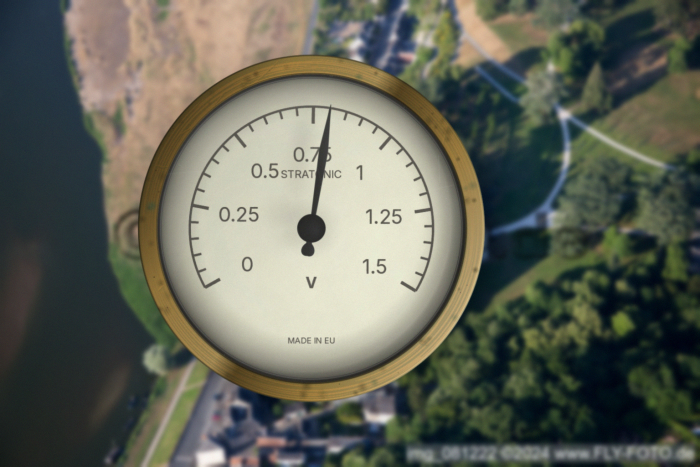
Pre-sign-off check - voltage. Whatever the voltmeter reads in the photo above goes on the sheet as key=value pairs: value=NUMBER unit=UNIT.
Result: value=0.8 unit=V
